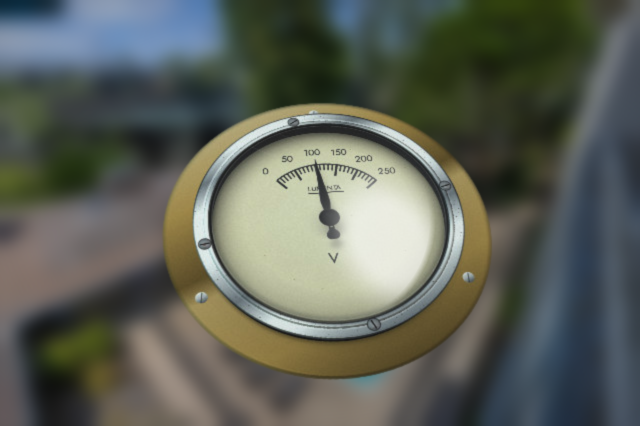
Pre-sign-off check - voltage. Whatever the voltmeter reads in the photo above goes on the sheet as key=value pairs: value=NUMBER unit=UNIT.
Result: value=100 unit=V
